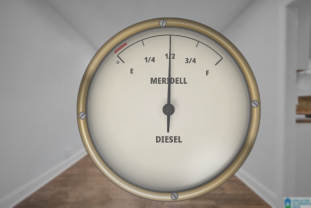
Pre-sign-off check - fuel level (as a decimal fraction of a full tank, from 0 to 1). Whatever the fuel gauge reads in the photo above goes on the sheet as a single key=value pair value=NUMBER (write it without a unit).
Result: value=0.5
